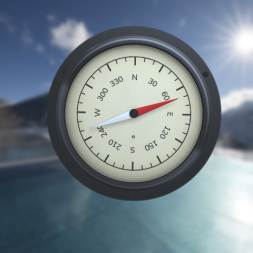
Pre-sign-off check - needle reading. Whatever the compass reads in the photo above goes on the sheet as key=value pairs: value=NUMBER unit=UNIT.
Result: value=70 unit=°
